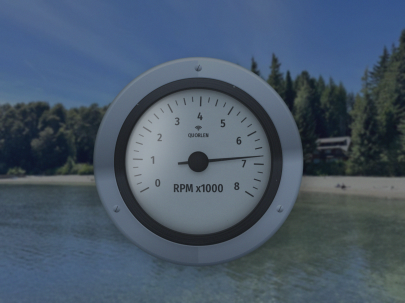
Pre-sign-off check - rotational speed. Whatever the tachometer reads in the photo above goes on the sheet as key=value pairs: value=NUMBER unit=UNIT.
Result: value=6750 unit=rpm
